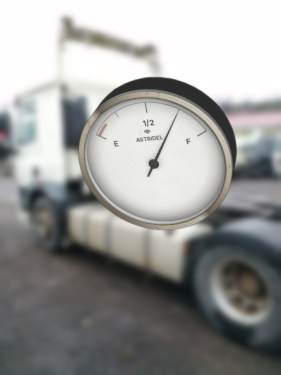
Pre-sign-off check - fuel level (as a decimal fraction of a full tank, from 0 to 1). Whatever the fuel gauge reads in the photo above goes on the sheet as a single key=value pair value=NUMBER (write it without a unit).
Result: value=0.75
